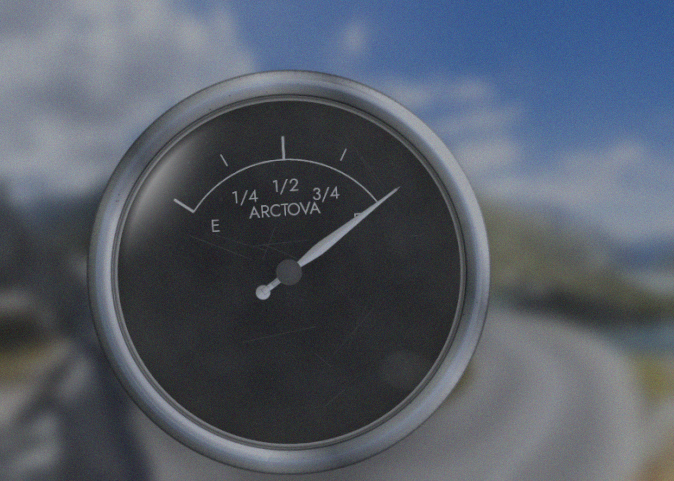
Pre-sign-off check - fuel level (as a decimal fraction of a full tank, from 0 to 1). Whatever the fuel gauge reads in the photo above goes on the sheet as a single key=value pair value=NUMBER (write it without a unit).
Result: value=1
